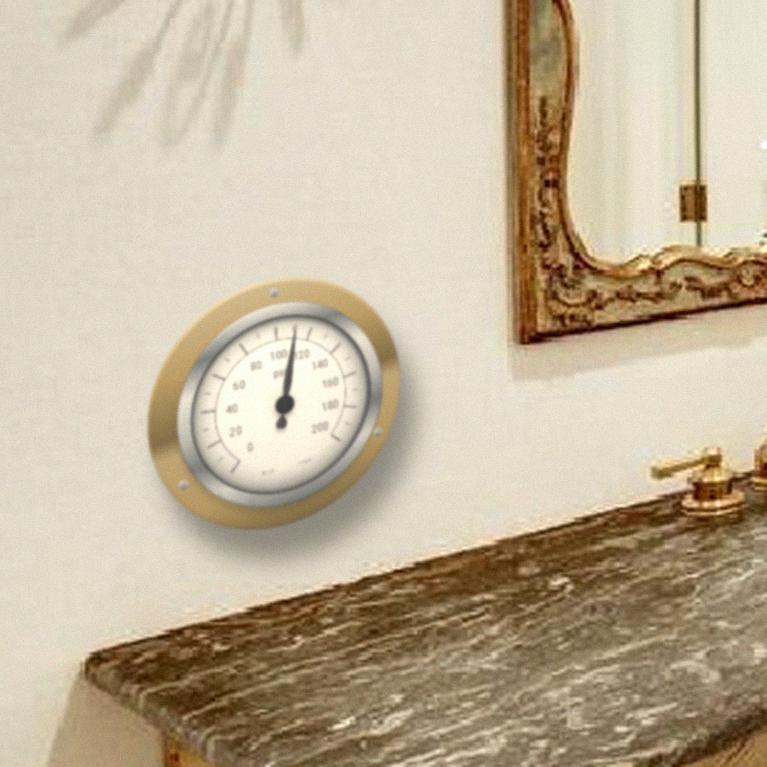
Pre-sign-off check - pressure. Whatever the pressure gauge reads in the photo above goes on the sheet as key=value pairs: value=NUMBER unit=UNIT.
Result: value=110 unit=psi
